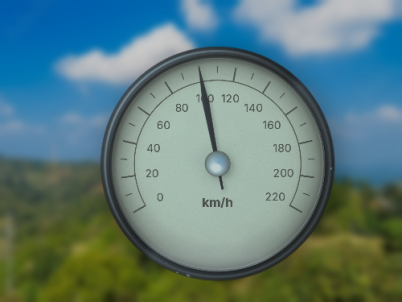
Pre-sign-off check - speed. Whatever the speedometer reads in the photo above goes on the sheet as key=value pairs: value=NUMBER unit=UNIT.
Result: value=100 unit=km/h
